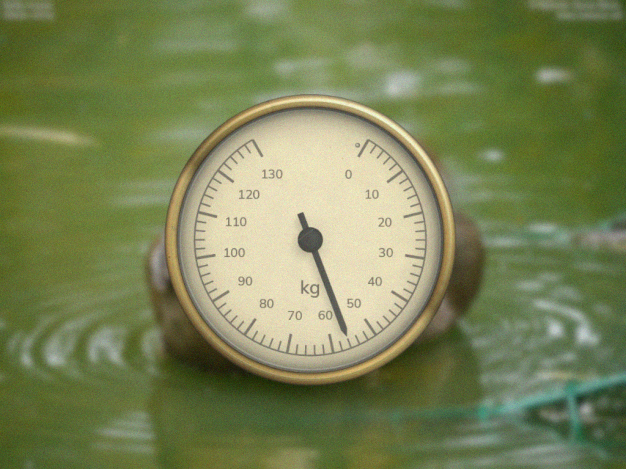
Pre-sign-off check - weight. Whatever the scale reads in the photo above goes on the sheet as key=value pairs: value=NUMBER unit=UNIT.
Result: value=56 unit=kg
